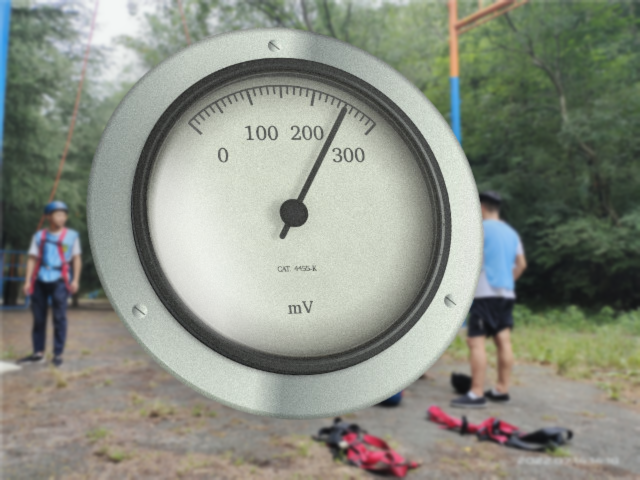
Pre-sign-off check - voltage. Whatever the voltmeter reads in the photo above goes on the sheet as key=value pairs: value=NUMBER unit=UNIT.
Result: value=250 unit=mV
